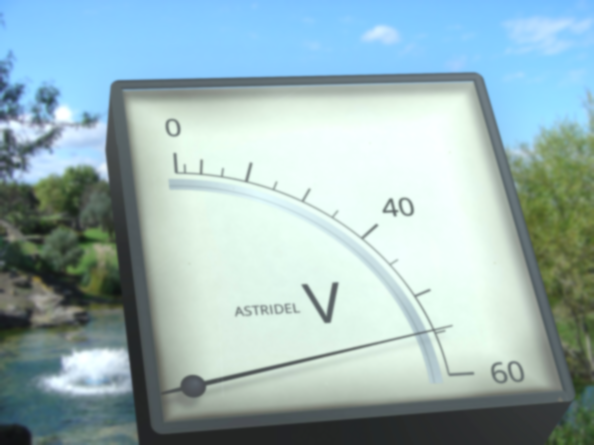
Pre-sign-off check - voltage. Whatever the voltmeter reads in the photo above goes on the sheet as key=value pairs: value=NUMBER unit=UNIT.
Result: value=55 unit=V
